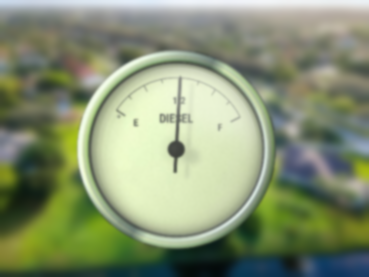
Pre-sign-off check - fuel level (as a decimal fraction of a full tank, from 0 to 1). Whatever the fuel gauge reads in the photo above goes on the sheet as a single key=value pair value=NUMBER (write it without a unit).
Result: value=0.5
